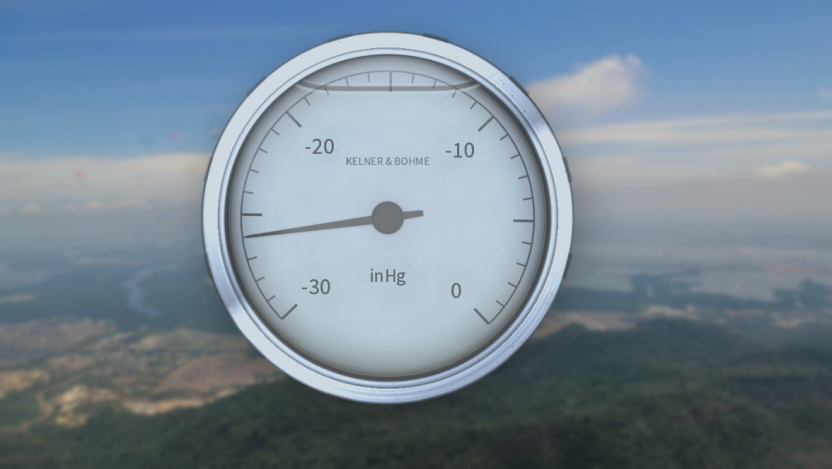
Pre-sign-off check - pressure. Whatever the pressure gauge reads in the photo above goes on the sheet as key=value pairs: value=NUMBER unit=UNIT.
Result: value=-26 unit=inHg
